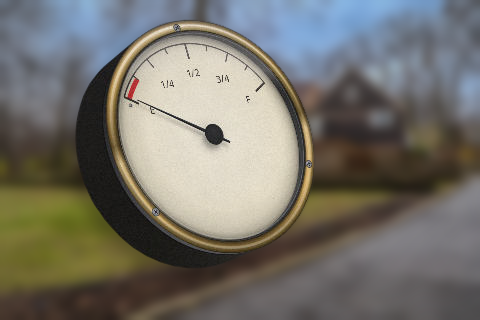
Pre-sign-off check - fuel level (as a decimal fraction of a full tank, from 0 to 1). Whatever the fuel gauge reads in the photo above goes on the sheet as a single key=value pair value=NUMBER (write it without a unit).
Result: value=0
